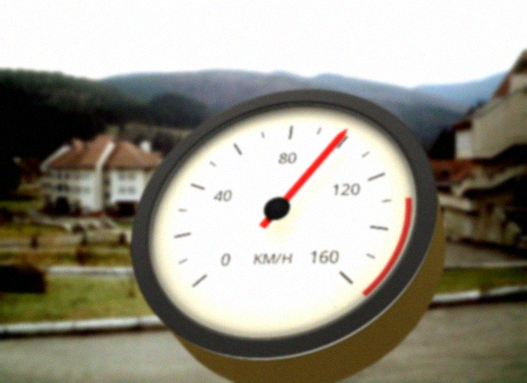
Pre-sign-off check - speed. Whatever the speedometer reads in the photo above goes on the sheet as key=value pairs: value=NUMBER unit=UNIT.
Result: value=100 unit=km/h
